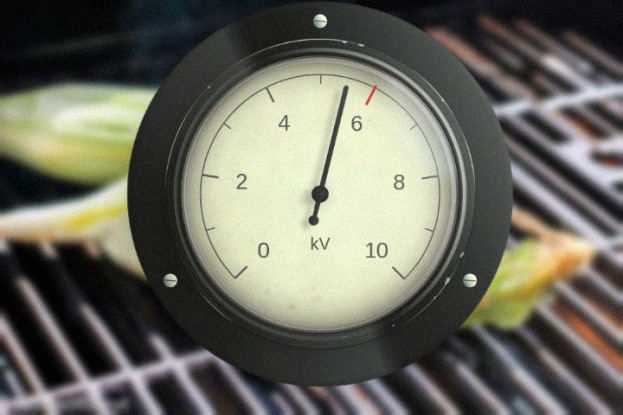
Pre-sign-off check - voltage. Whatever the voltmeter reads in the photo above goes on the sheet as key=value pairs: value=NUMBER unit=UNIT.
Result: value=5.5 unit=kV
